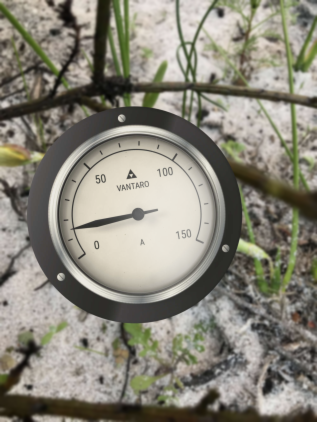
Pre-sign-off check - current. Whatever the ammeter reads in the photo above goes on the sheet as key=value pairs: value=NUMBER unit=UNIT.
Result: value=15 unit=A
